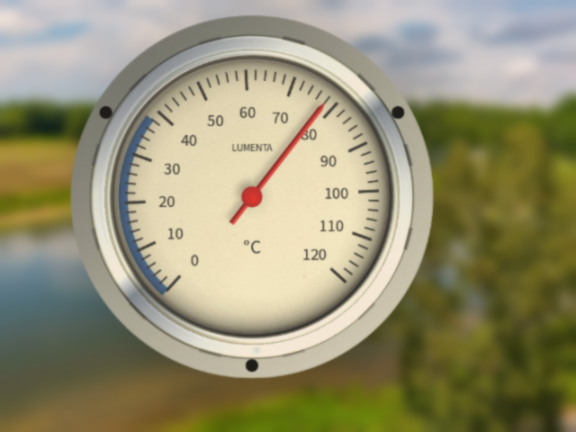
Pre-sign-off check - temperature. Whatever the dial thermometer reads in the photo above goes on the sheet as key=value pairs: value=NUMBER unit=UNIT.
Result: value=78 unit=°C
